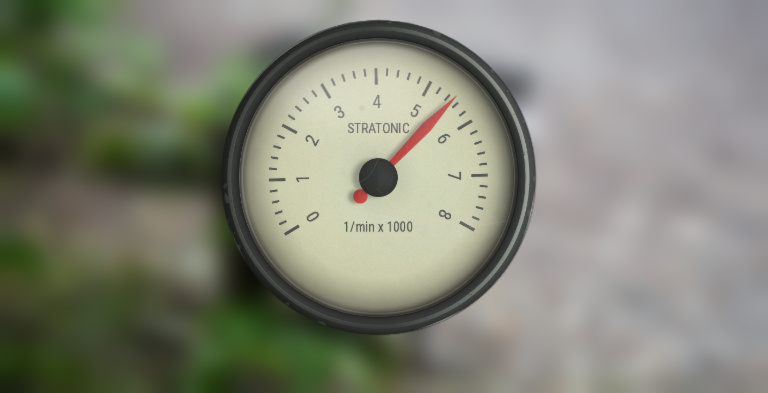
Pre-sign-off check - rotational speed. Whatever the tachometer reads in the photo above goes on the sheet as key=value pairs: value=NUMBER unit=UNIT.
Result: value=5500 unit=rpm
